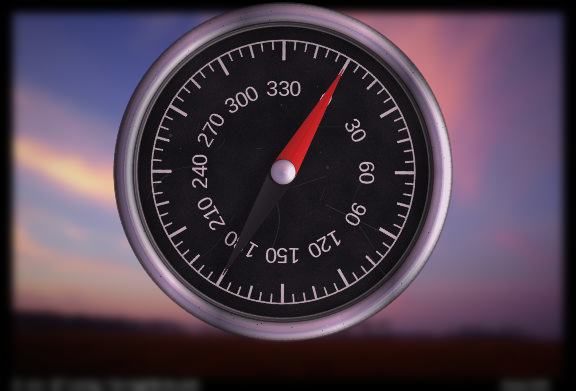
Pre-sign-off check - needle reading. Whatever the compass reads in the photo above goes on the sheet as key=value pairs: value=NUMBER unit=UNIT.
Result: value=0 unit=°
